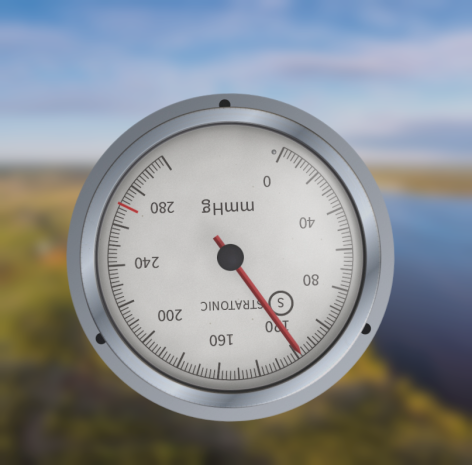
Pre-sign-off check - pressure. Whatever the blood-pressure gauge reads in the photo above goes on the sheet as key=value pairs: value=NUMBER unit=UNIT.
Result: value=118 unit=mmHg
